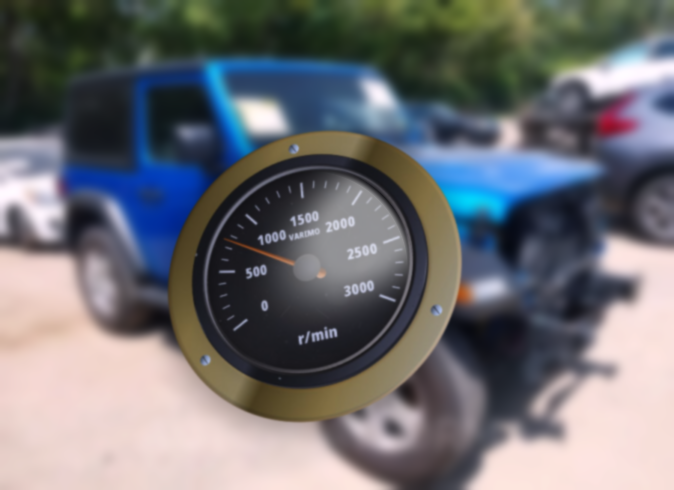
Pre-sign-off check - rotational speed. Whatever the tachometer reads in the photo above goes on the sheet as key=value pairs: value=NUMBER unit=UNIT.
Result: value=750 unit=rpm
